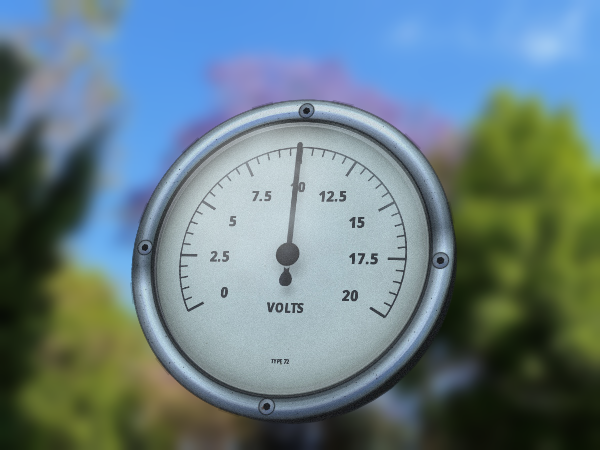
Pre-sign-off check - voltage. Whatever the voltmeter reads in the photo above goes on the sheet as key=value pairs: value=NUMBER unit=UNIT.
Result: value=10 unit=V
